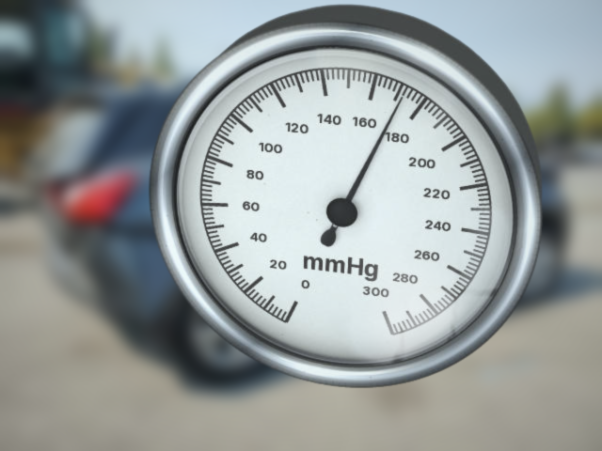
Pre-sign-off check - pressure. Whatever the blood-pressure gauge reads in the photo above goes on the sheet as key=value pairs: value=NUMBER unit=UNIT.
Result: value=172 unit=mmHg
